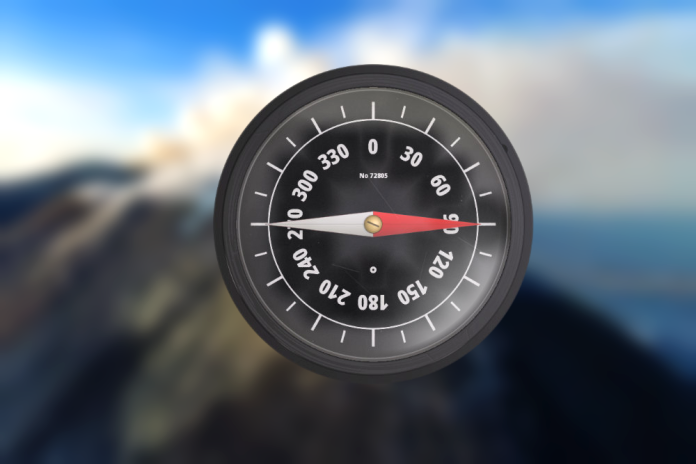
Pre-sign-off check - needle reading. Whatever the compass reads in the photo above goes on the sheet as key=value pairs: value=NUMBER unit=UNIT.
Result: value=90 unit=°
